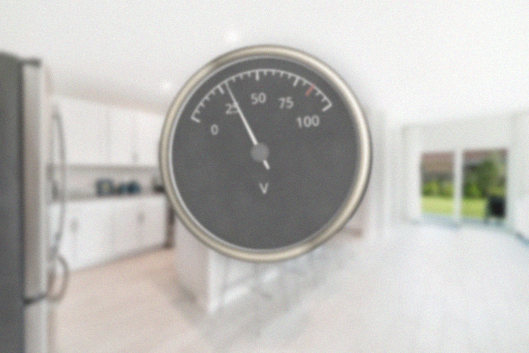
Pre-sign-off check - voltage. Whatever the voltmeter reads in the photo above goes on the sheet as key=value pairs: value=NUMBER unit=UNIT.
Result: value=30 unit=V
